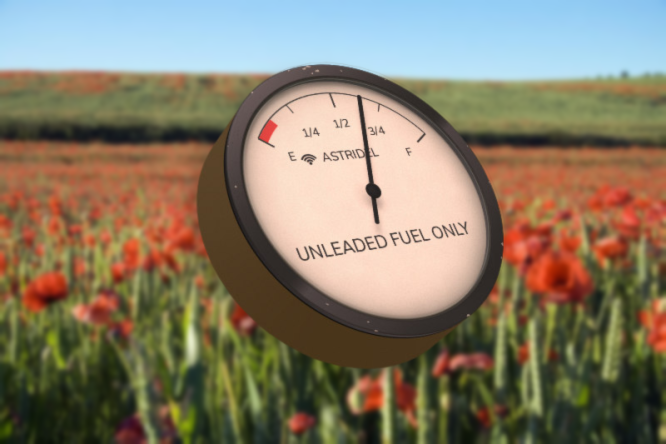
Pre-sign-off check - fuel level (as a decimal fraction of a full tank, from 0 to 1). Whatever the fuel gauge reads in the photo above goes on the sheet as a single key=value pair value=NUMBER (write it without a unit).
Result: value=0.625
